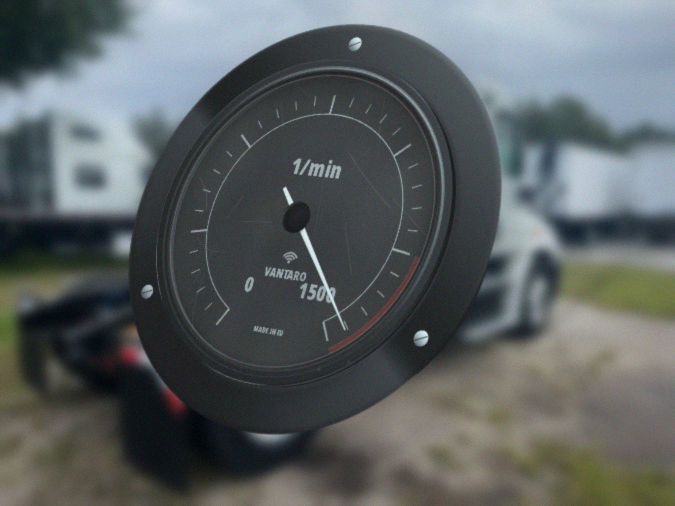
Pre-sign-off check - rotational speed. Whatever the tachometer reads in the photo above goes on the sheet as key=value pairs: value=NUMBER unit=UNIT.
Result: value=1450 unit=rpm
